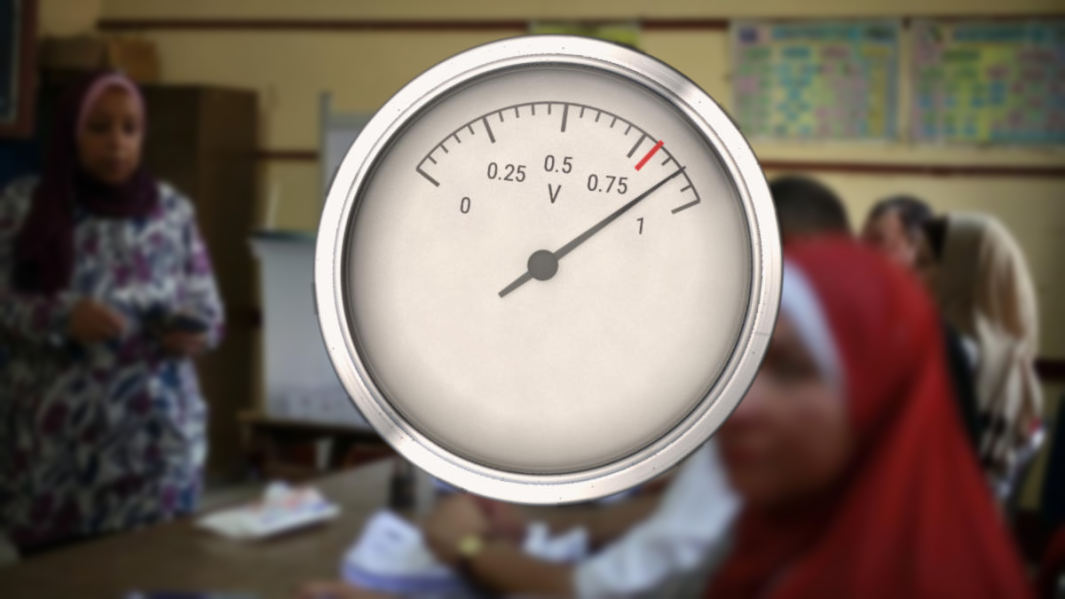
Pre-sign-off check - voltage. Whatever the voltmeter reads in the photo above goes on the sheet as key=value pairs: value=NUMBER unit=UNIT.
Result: value=0.9 unit=V
